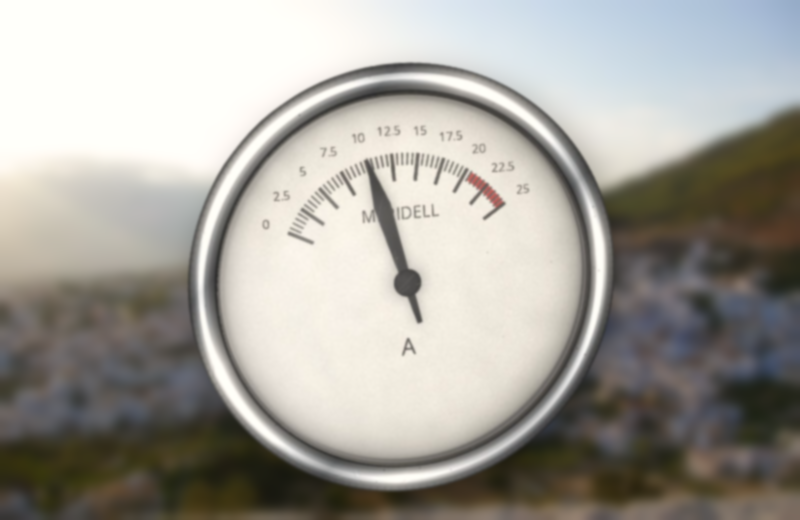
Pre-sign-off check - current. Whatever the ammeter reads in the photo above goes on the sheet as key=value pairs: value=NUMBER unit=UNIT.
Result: value=10 unit=A
